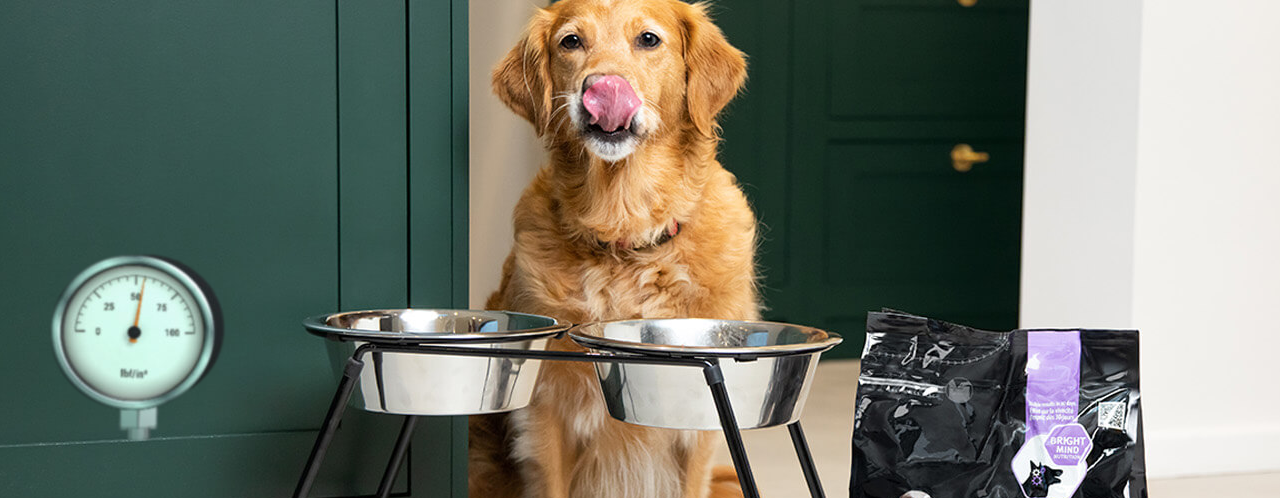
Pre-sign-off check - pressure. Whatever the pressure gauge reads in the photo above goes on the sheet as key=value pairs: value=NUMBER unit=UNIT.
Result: value=55 unit=psi
